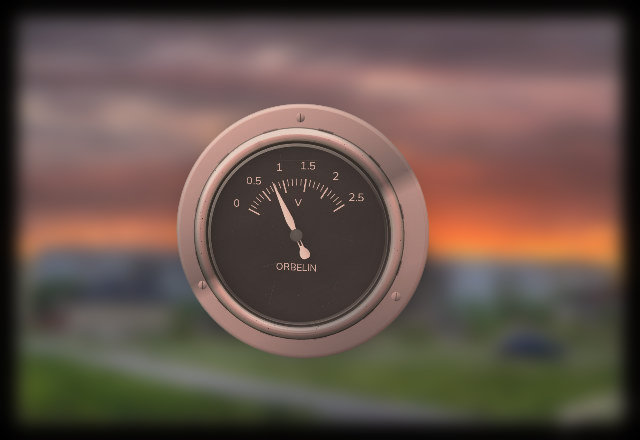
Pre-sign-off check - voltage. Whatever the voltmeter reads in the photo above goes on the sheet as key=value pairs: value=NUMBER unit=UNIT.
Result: value=0.8 unit=V
